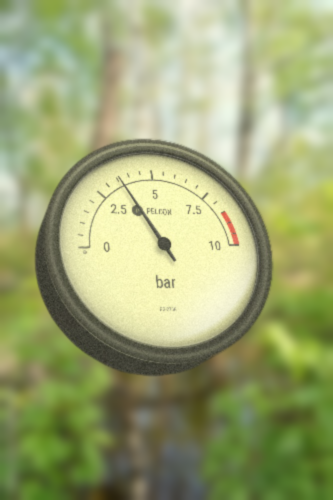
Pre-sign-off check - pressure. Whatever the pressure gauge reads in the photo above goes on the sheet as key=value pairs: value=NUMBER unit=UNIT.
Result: value=3.5 unit=bar
